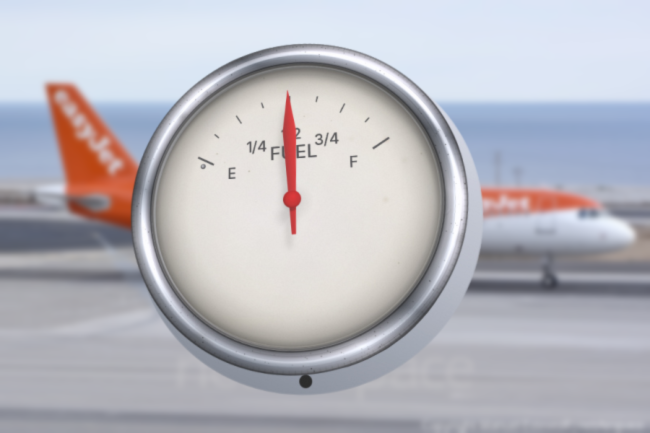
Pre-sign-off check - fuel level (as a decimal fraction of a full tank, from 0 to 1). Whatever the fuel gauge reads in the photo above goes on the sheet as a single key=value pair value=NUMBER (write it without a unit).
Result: value=0.5
